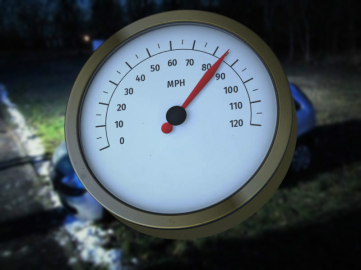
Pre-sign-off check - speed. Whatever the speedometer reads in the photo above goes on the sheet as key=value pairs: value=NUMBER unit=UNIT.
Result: value=85 unit=mph
